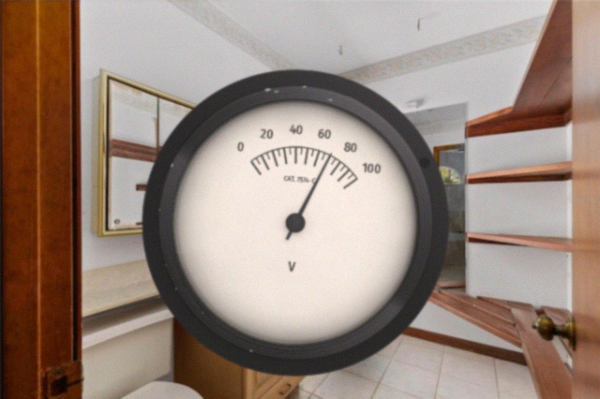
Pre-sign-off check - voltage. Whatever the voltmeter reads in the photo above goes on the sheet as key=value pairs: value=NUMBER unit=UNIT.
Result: value=70 unit=V
